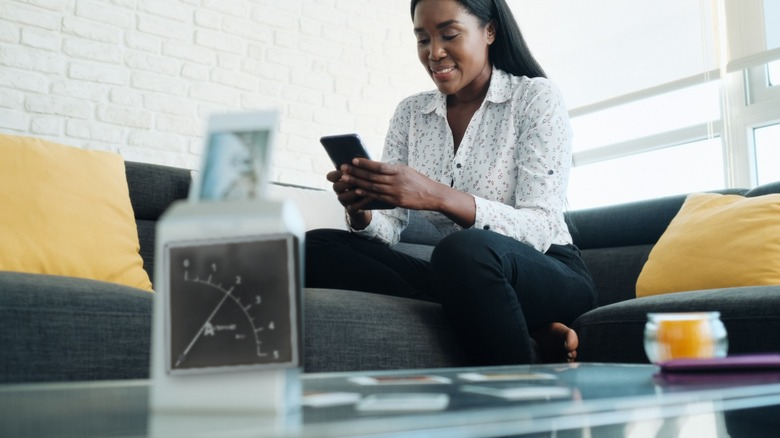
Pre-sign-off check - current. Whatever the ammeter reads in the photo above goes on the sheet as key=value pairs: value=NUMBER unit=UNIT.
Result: value=2 unit=A
